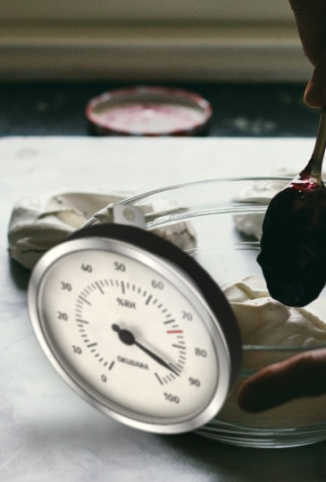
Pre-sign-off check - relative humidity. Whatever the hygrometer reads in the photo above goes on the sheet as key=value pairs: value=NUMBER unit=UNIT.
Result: value=90 unit=%
